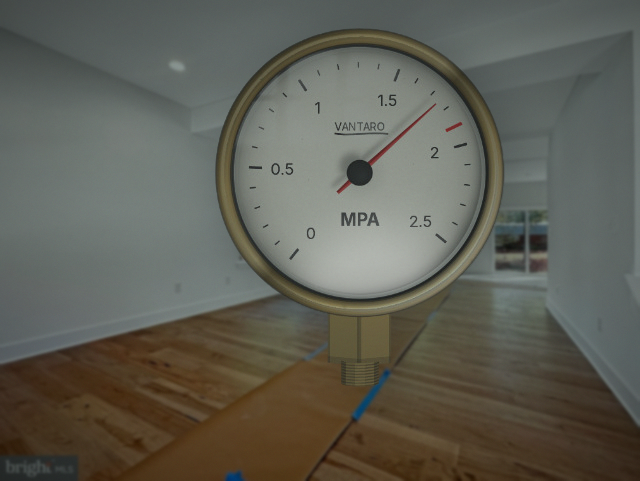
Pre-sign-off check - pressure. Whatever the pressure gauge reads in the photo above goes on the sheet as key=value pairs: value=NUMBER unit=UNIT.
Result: value=1.75 unit=MPa
